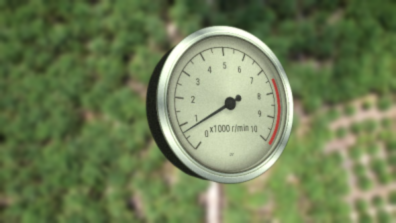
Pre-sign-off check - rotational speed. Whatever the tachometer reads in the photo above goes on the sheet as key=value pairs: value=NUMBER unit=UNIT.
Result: value=750 unit=rpm
